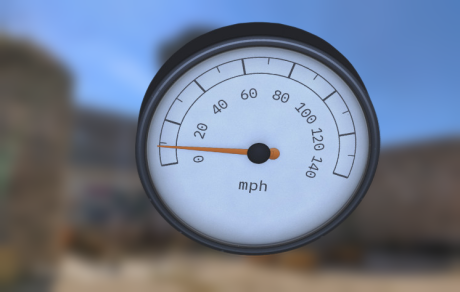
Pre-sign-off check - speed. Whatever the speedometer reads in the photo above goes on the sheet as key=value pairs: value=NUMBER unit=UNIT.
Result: value=10 unit=mph
